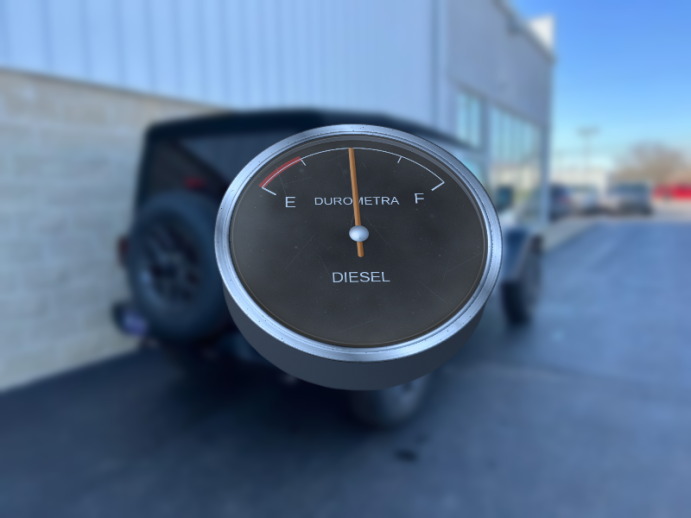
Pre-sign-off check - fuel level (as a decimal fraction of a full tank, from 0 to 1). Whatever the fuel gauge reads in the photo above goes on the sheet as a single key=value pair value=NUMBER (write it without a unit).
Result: value=0.5
